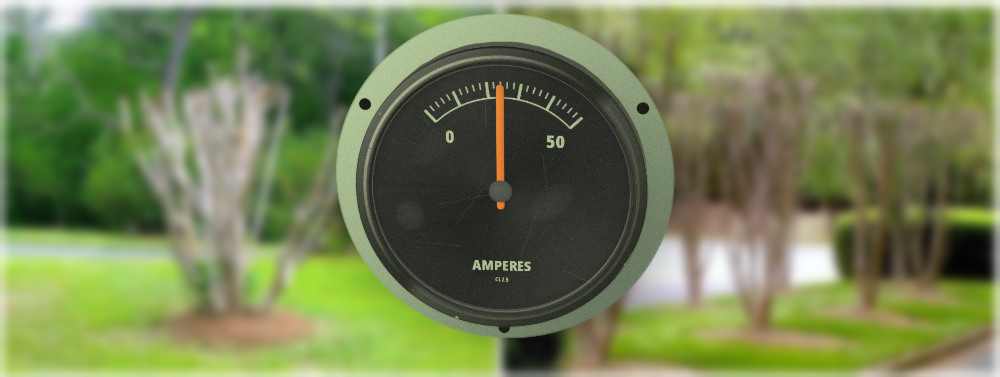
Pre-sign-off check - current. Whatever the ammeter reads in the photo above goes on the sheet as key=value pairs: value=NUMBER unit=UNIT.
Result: value=24 unit=A
